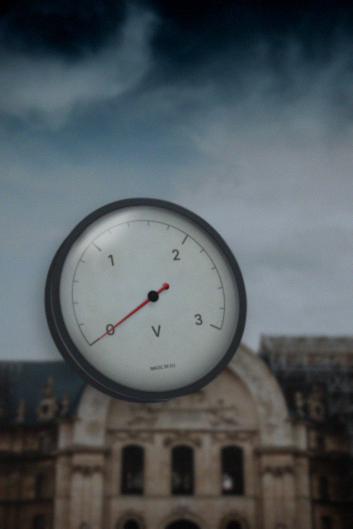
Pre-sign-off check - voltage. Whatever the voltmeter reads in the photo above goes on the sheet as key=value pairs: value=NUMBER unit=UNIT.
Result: value=0 unit=V
